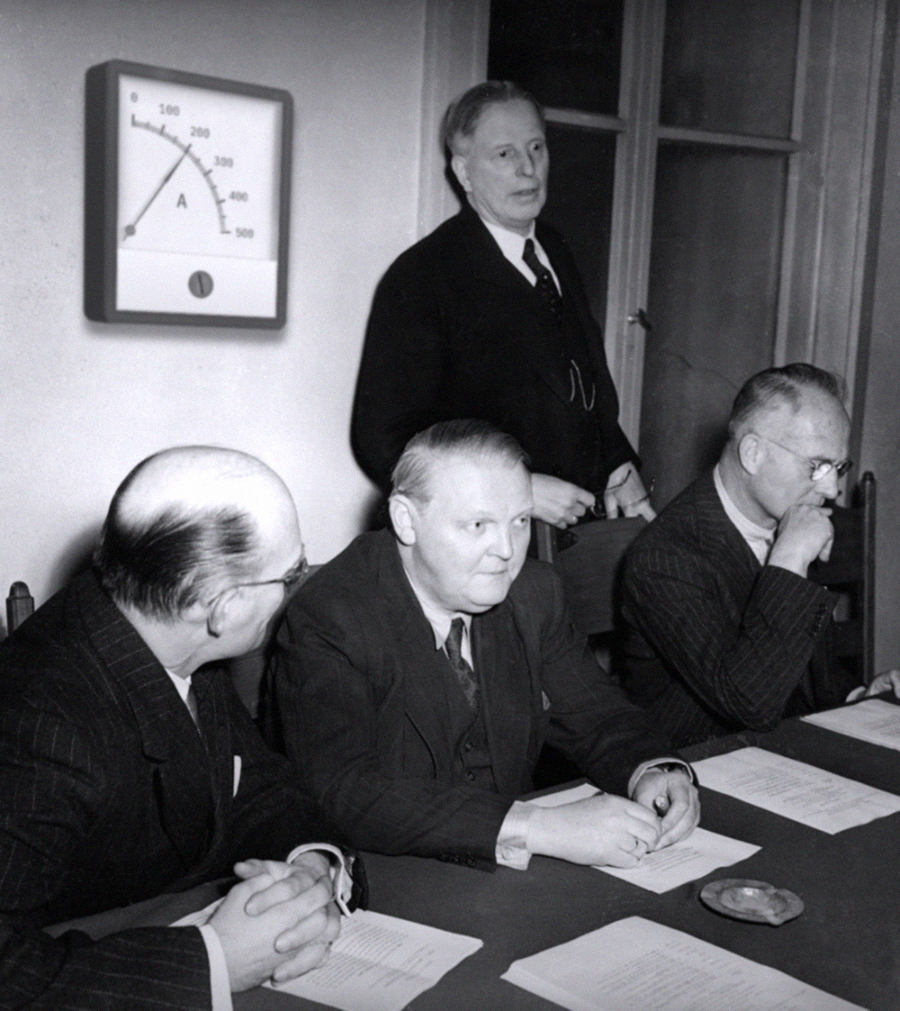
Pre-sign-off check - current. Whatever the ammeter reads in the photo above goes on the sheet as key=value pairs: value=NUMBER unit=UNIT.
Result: value=200 unit=A
